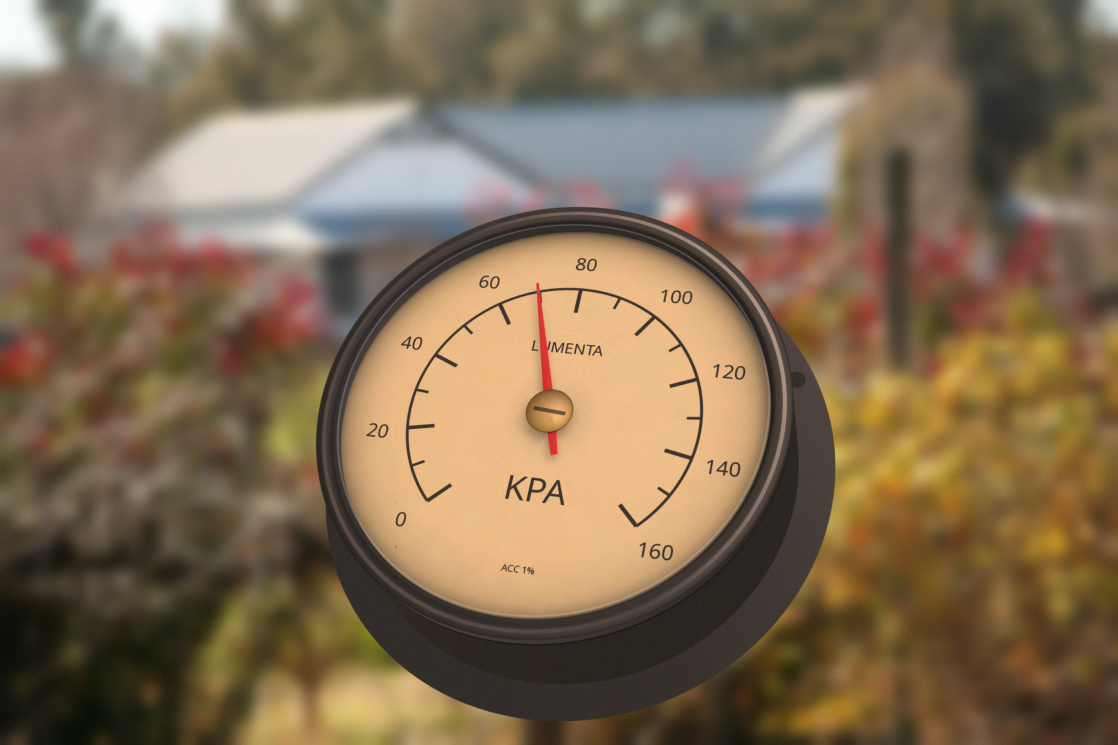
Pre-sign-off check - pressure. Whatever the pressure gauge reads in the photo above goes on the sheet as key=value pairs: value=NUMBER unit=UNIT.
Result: value=70 unit=kPa
